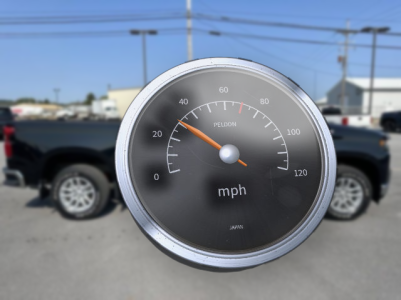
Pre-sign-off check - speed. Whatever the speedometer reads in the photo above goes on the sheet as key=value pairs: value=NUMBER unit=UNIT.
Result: value=30 unit=mph
